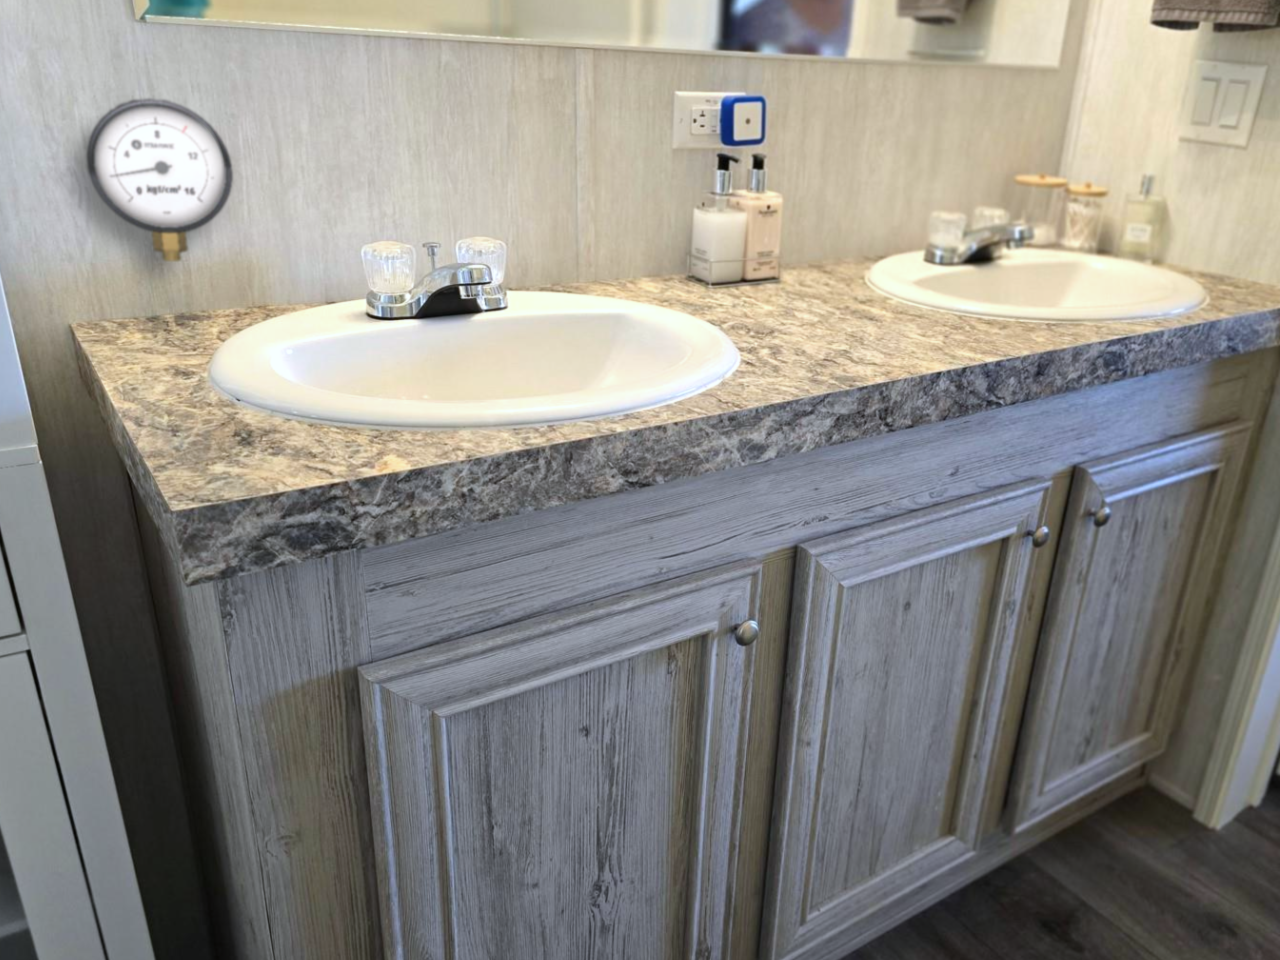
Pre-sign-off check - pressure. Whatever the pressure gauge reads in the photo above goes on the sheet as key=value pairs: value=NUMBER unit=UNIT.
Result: value=2 unit=kg/cm²
